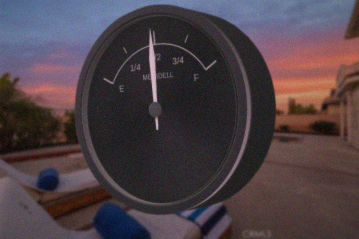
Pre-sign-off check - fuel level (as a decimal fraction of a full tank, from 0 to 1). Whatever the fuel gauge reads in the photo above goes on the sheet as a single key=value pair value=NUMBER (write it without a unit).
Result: value=0.5
